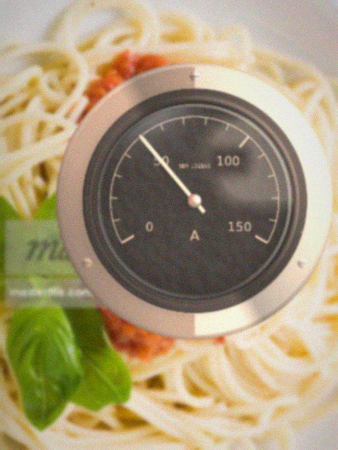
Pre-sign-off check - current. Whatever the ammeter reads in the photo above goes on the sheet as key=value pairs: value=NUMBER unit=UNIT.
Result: value=50 unit=A
